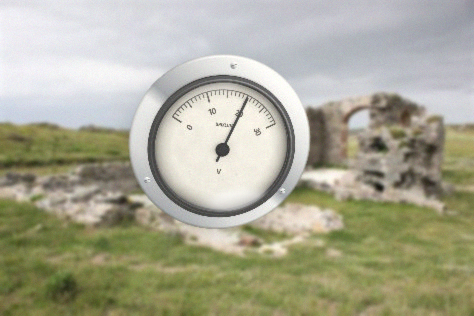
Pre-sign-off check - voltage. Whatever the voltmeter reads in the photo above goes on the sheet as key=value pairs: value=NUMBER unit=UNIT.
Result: value=20 unit=V
